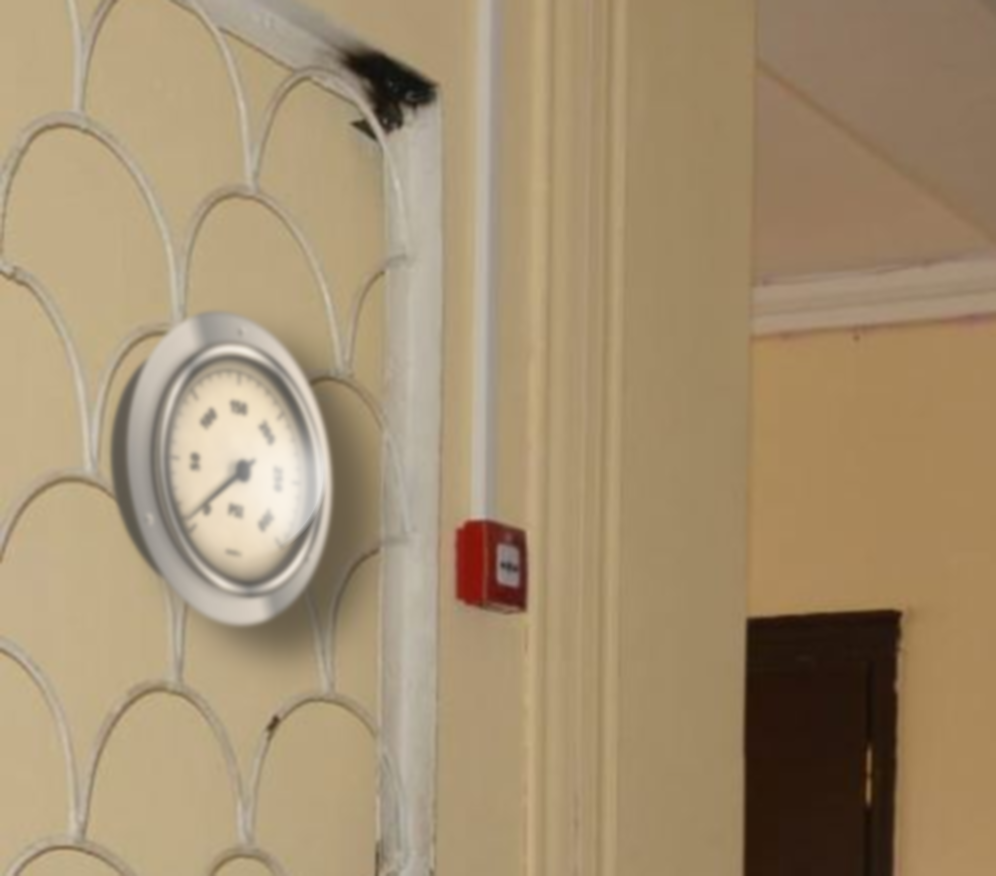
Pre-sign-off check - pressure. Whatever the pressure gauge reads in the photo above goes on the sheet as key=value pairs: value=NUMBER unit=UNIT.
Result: value=10 unit=psi
